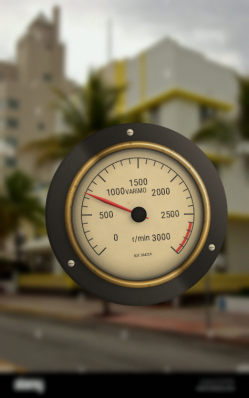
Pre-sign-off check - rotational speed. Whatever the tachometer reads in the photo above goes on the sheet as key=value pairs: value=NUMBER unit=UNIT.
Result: value=750 unit=rpm
